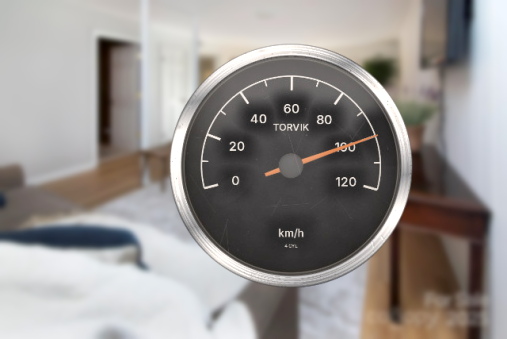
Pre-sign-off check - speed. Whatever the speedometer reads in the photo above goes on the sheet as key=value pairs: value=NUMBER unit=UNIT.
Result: value=100 unit=km/h
